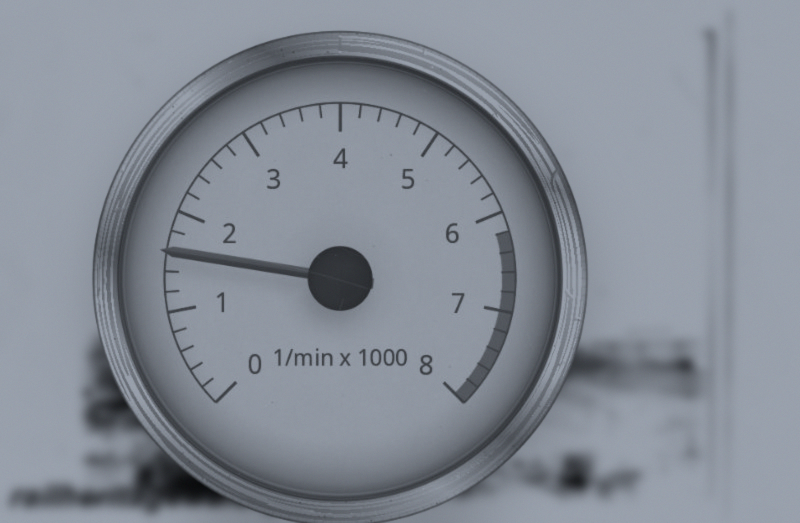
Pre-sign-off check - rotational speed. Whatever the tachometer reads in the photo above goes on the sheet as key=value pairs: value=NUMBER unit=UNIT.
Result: value=1600 unit=rpm
